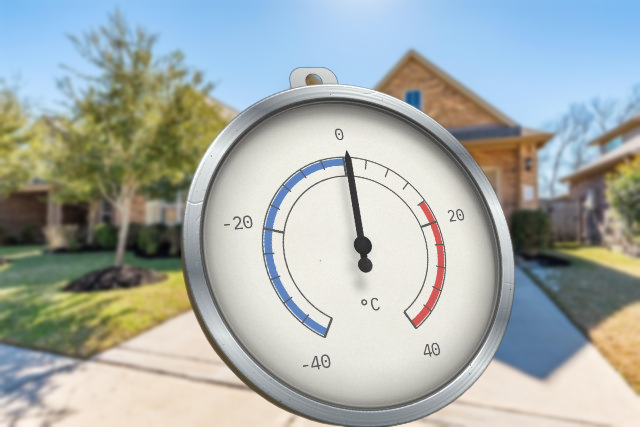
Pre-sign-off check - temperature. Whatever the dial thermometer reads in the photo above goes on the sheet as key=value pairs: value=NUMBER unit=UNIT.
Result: value=0 unit=°C
